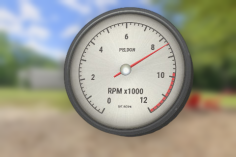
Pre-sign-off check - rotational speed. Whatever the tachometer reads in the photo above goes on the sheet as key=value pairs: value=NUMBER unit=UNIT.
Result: value=8400 unit=rpm
